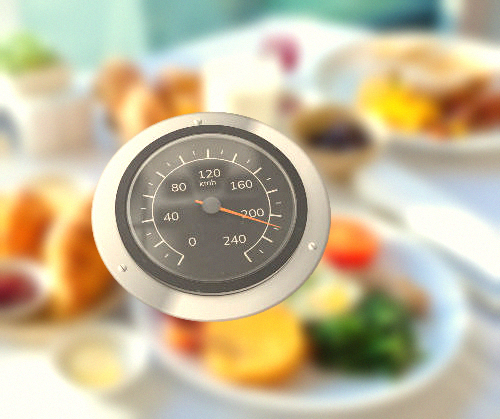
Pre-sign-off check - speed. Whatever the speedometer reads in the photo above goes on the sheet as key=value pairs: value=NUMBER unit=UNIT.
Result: value=210 unit=km/h
